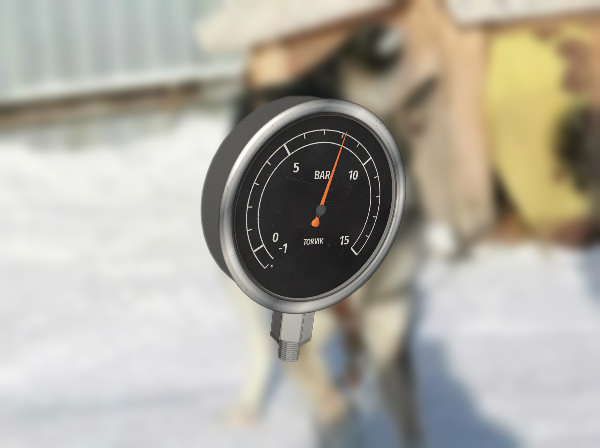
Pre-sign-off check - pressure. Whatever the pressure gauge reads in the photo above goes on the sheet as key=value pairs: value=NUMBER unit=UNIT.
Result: value=8 unit=bar
